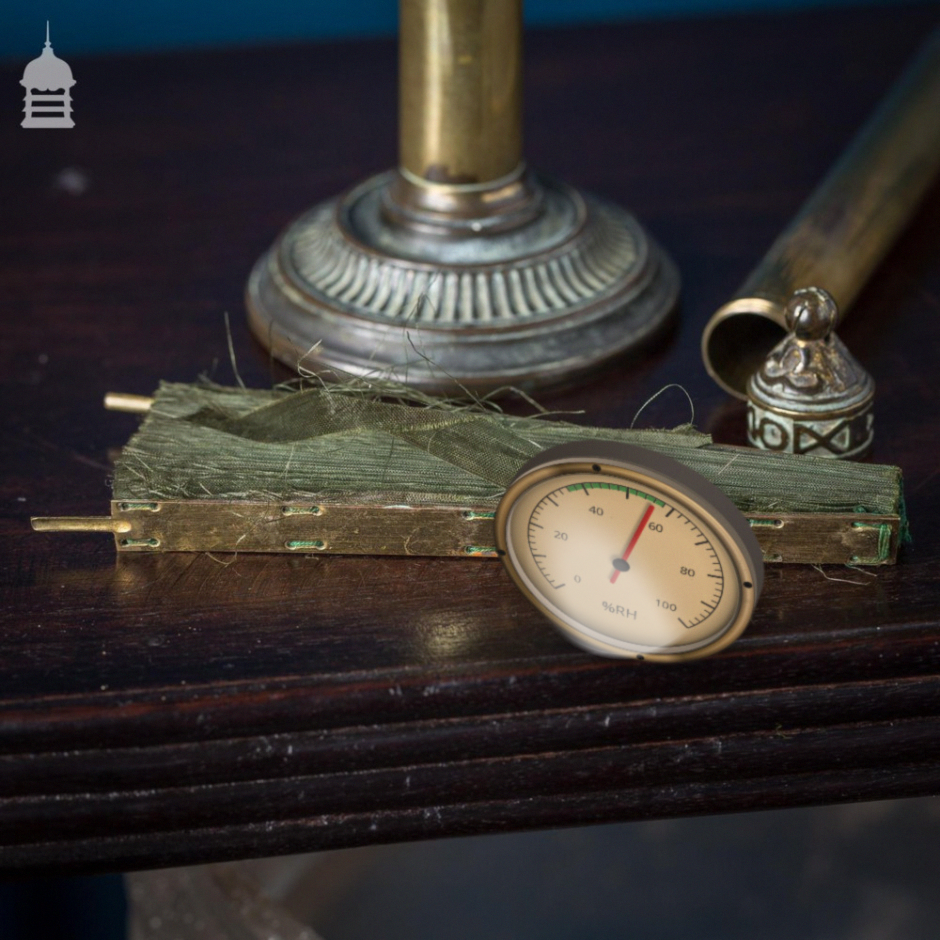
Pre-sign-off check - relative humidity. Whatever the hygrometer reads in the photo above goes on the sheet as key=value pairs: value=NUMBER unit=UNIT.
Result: value=56 unit=%
